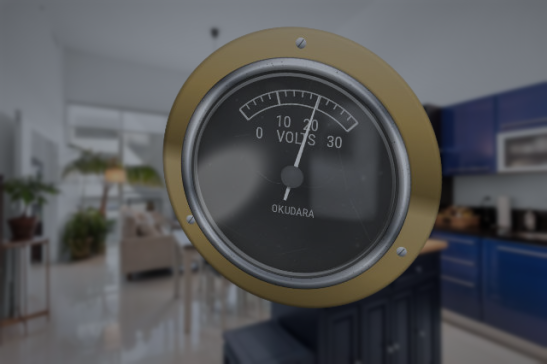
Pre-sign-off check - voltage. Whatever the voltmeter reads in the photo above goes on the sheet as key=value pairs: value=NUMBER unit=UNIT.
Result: value=20 unit=V
